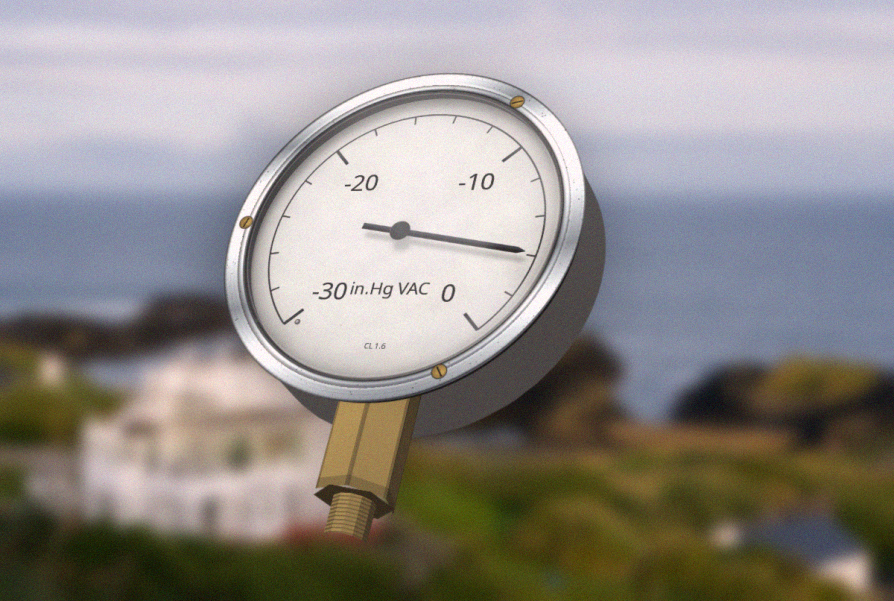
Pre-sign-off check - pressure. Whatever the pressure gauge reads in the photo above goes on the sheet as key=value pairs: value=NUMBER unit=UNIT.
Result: value=-4 unit=inHg
